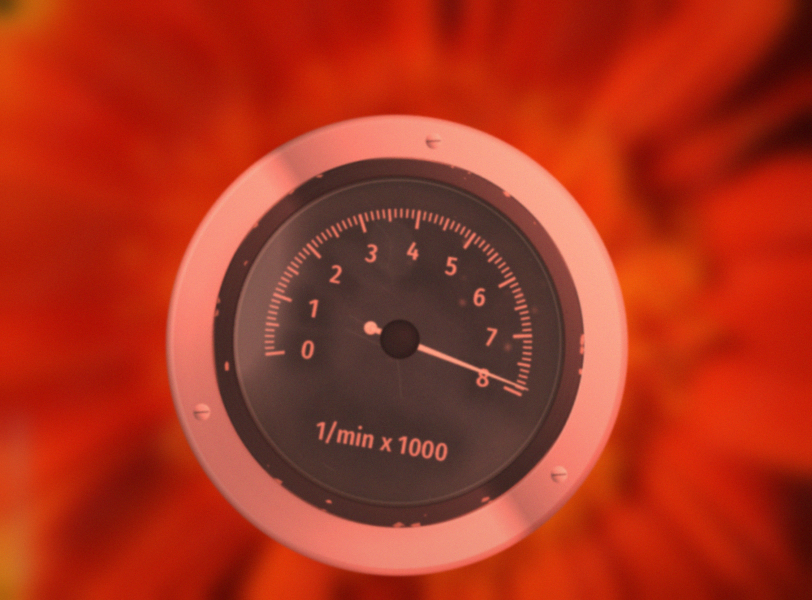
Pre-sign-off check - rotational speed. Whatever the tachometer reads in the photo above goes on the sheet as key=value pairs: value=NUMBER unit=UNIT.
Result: value=7900 unit=rpm
